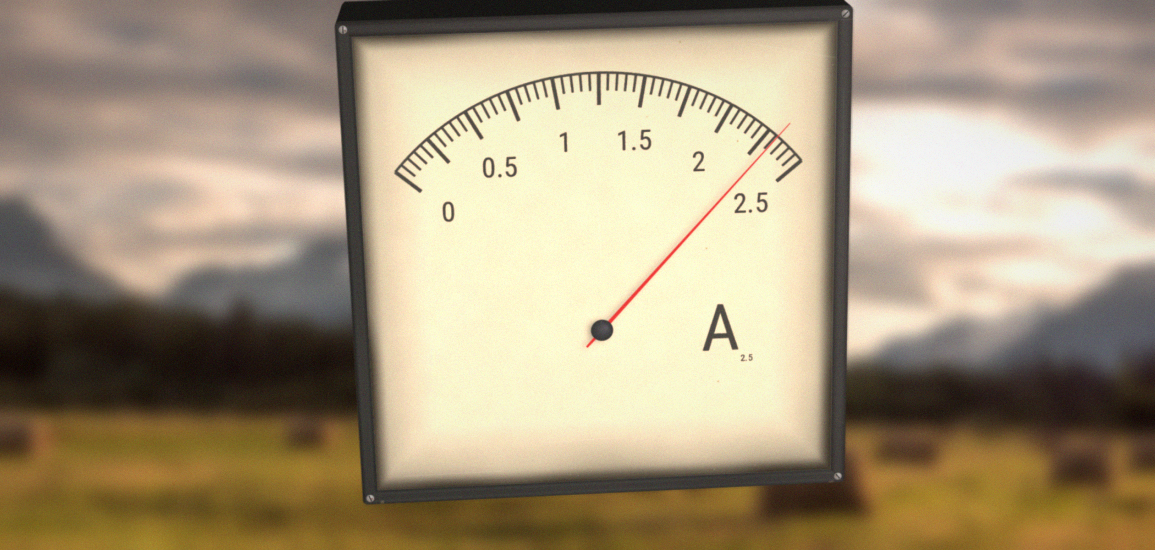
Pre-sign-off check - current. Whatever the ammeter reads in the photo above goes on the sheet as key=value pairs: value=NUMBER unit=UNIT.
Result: value=2.3 unit=A
